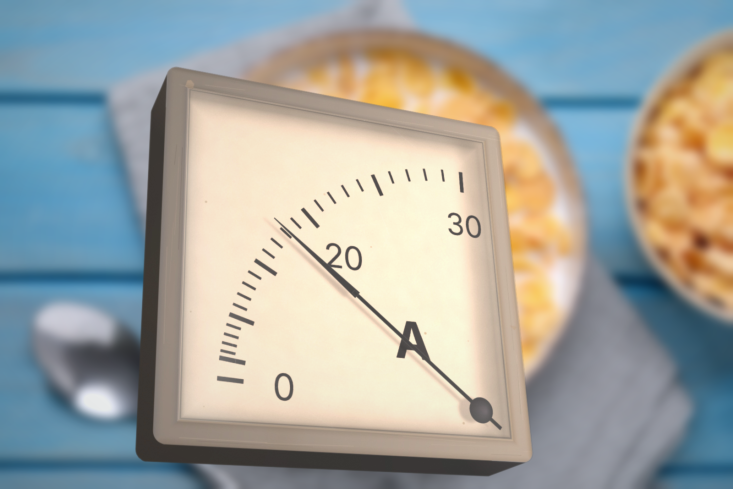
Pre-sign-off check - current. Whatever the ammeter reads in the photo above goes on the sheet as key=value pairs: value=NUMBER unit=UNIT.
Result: value=18 unit=A
